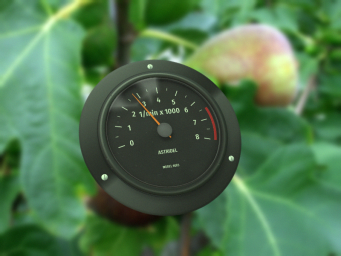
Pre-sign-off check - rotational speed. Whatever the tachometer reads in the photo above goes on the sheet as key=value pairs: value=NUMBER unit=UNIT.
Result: value=2750 unit=rpm
